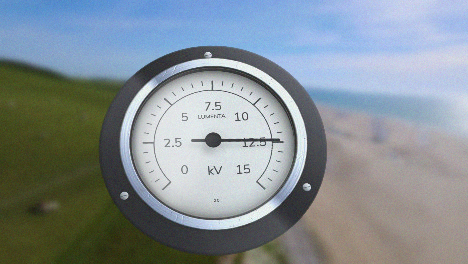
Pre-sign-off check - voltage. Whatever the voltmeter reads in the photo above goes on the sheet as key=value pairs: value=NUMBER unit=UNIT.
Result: value=12.5 unit=kV
